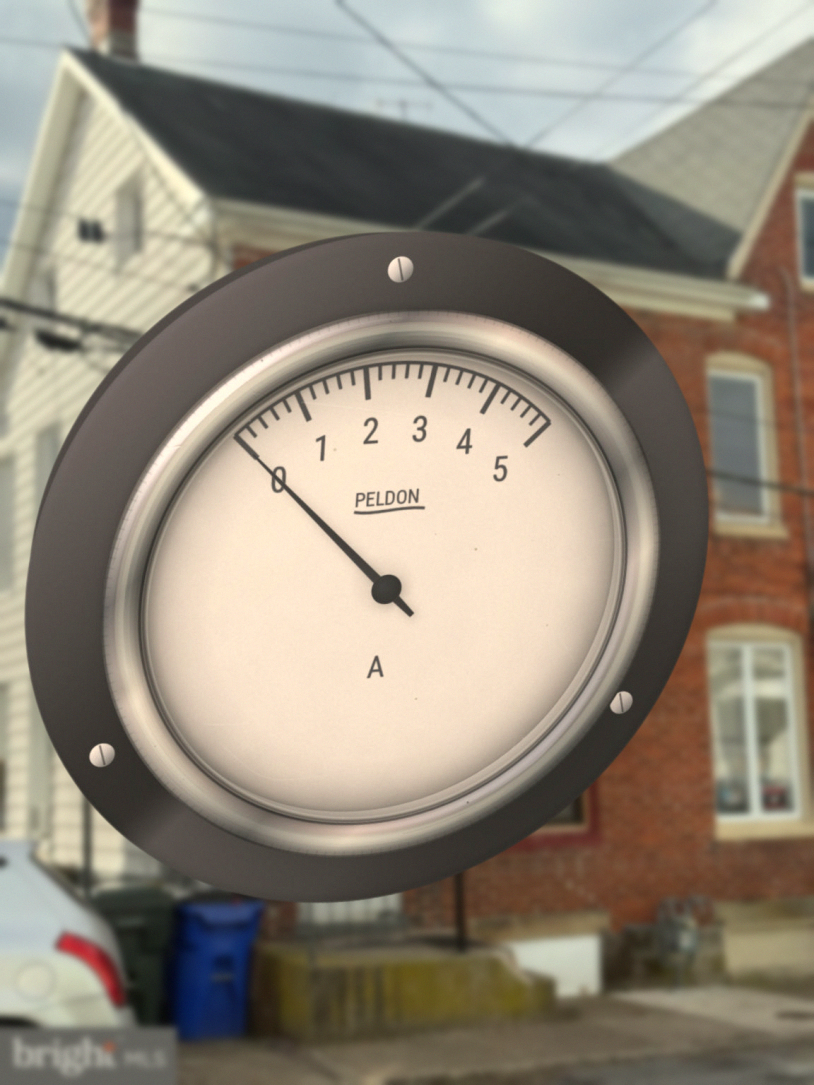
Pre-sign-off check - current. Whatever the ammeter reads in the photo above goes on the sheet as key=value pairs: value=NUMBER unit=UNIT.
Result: value=0 unit=A
